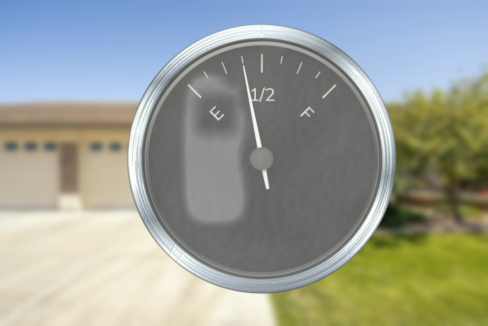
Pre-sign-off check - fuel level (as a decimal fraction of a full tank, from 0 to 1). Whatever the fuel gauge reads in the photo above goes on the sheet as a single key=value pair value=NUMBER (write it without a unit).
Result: value=0.375
